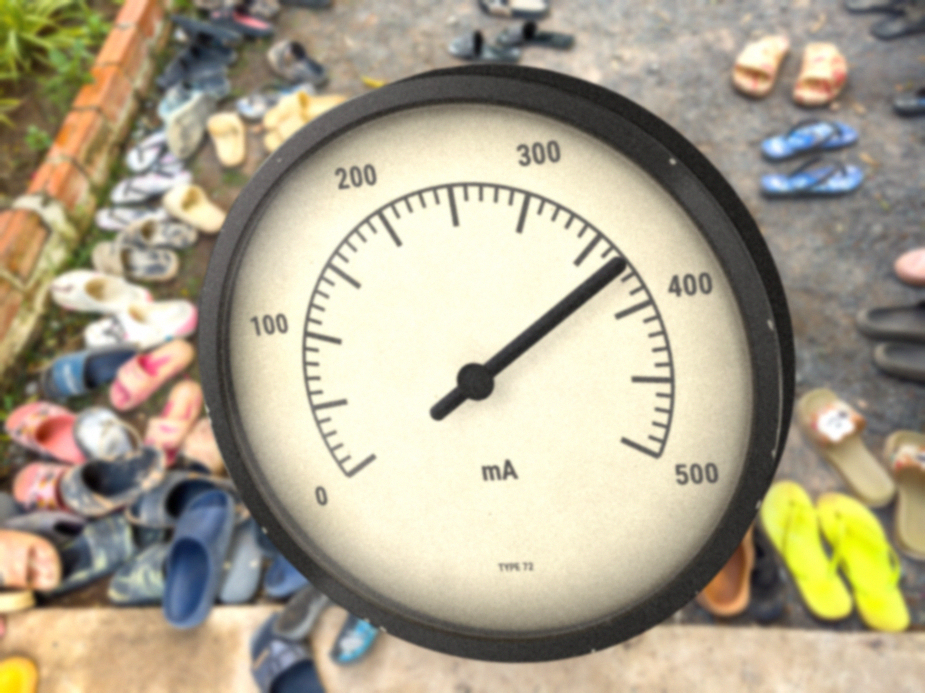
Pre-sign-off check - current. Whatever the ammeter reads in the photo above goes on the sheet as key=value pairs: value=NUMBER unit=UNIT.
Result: value=370 unit=mA
